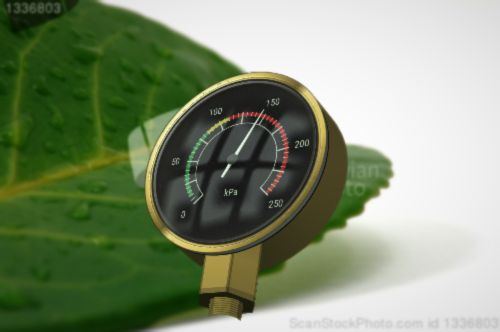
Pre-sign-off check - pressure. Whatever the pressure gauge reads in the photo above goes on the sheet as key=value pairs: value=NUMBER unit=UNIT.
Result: value=150 unit=kPa
